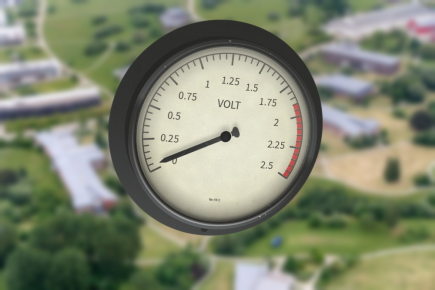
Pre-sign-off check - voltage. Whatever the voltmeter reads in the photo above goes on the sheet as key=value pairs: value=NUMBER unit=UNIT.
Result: value=0.05 unit=V
